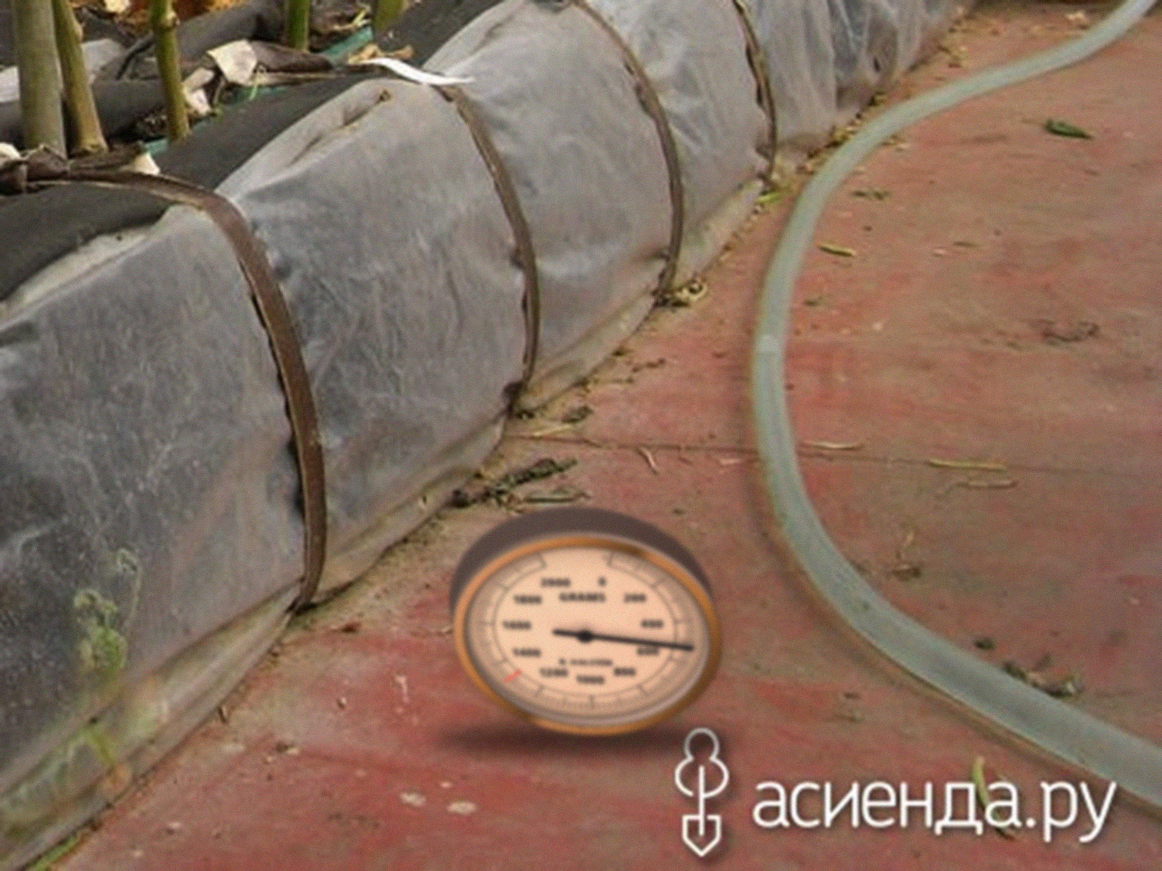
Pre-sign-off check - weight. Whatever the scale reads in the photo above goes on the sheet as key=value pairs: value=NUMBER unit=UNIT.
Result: value=500 unit=g
